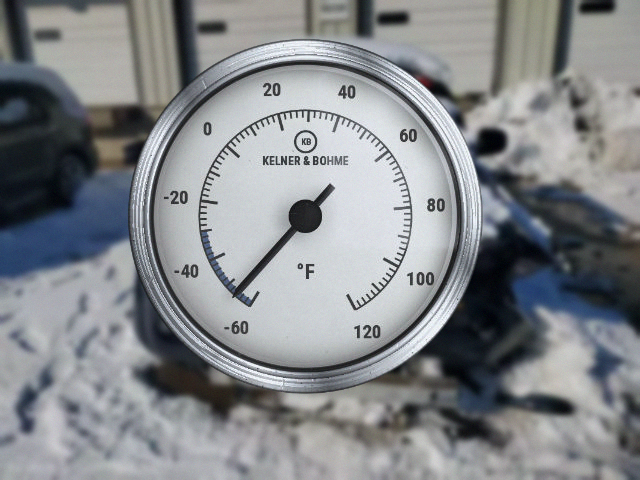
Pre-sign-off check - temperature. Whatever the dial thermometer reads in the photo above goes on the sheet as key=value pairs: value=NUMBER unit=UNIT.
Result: value=-54 unit=°F
